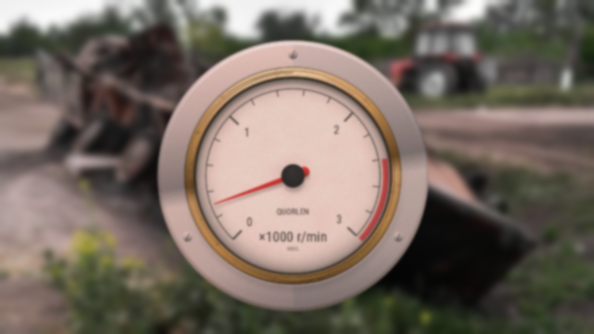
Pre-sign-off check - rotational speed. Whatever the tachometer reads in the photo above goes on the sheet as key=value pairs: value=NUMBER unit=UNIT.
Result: value=300 unit=rpm
